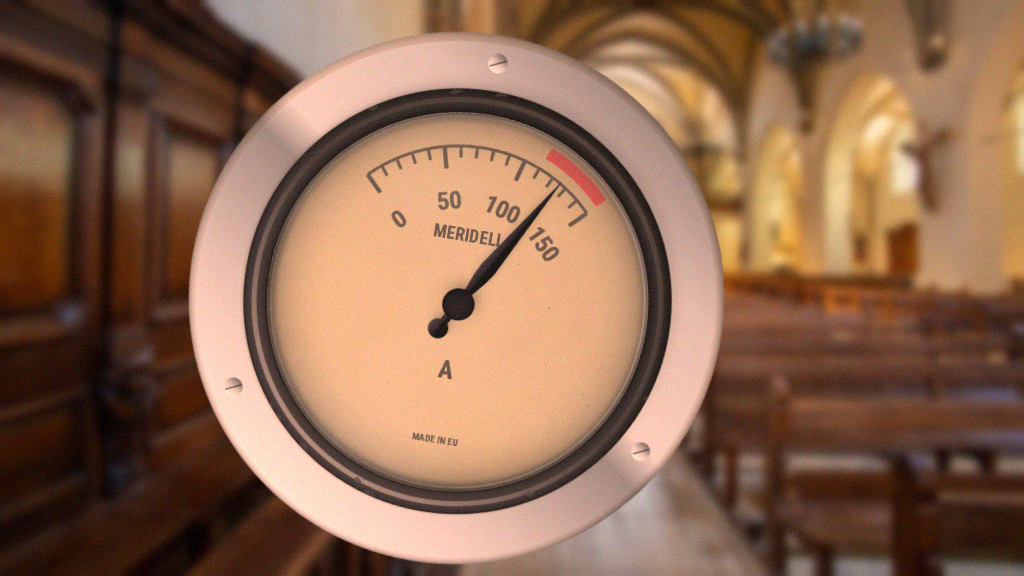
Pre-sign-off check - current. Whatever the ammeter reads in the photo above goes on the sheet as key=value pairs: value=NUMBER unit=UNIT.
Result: value=125 unit=A
